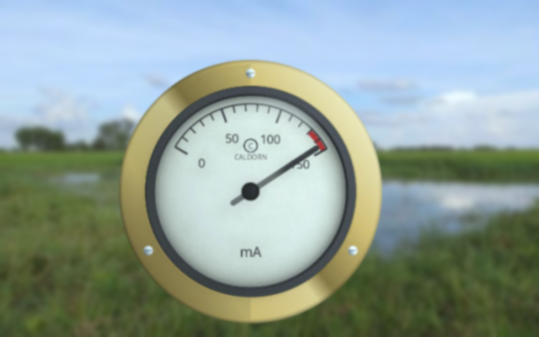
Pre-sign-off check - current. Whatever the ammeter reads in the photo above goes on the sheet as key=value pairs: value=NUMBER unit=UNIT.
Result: value=145 unit=mA
